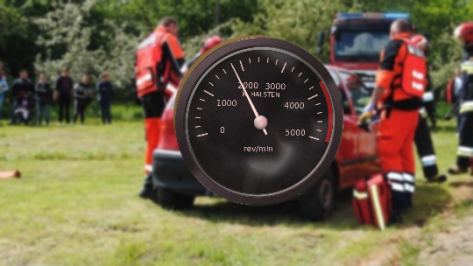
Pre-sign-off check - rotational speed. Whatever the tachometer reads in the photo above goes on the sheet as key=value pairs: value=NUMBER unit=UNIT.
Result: value=1800 unit=rpm
